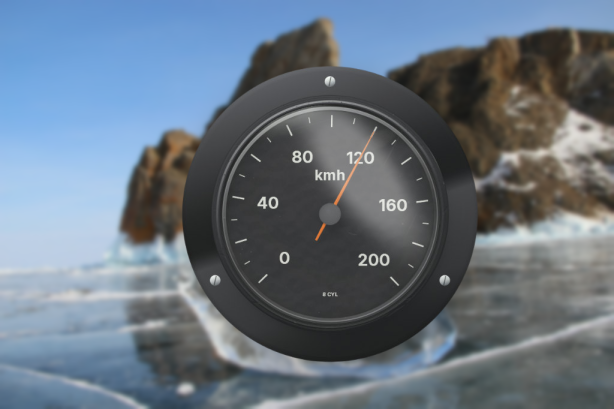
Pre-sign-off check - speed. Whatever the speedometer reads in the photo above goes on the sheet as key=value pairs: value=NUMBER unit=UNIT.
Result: value=120 unit=km/h
